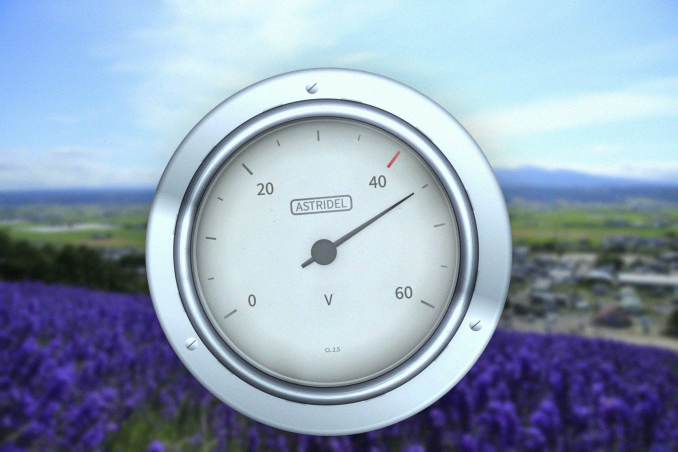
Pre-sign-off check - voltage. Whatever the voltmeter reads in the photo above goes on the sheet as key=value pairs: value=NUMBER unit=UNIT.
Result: value=45 unit=V
